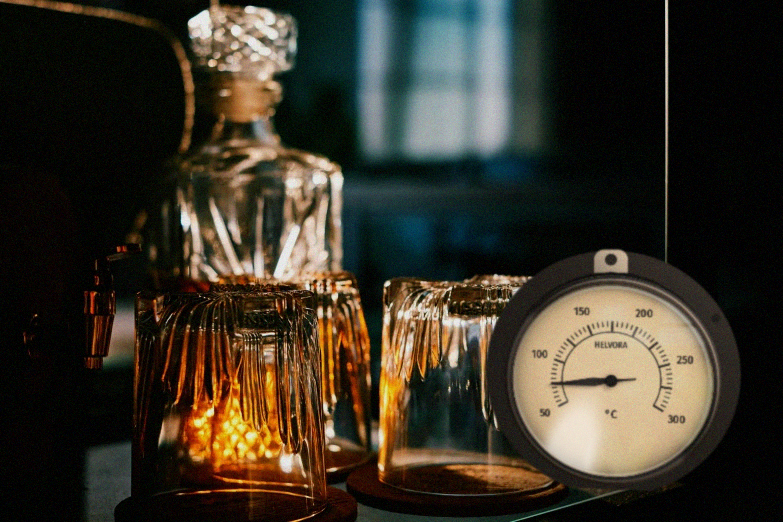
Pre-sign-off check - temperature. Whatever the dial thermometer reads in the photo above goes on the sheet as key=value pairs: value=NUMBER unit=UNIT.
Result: value=75 unit=°C
